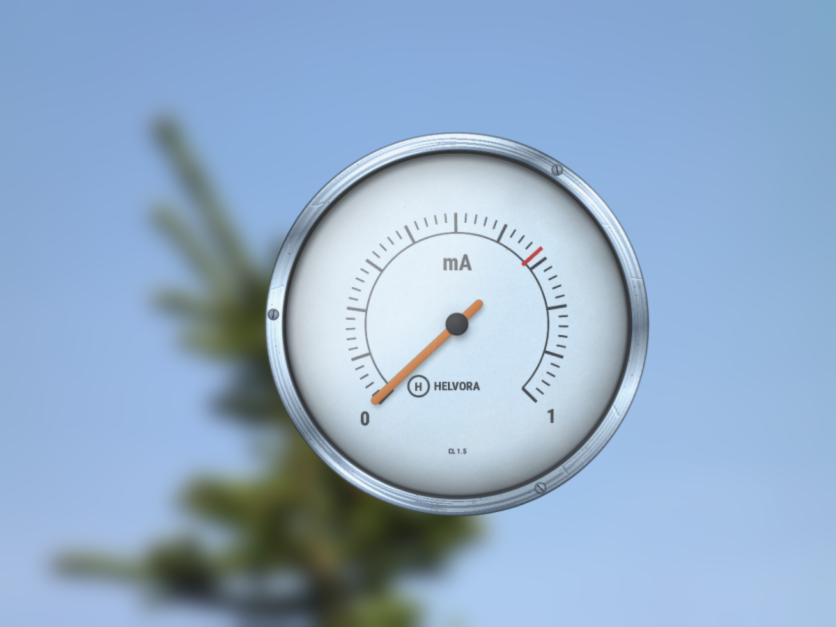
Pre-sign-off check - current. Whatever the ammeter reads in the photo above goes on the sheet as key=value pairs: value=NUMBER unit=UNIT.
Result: value=0.01 unit=mA
